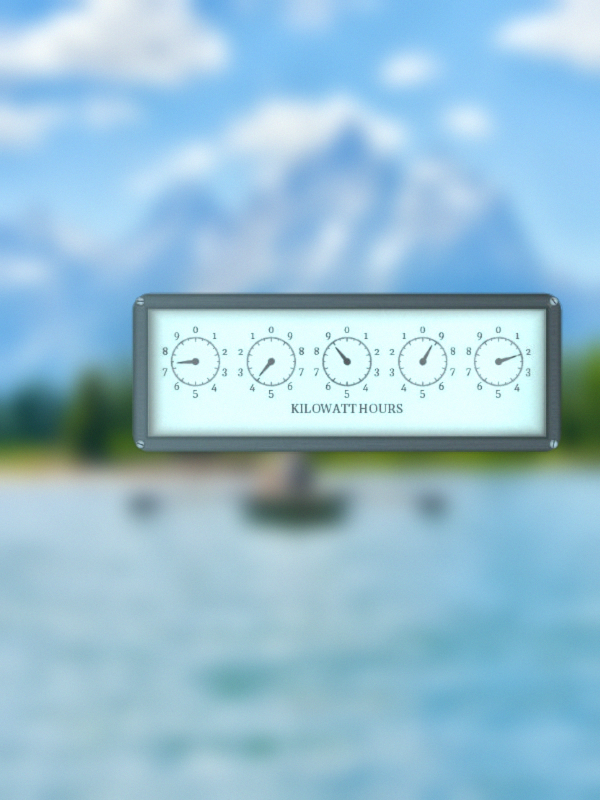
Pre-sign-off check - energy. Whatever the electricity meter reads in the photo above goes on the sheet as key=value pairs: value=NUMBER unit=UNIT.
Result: value=73892 unit=kWh
